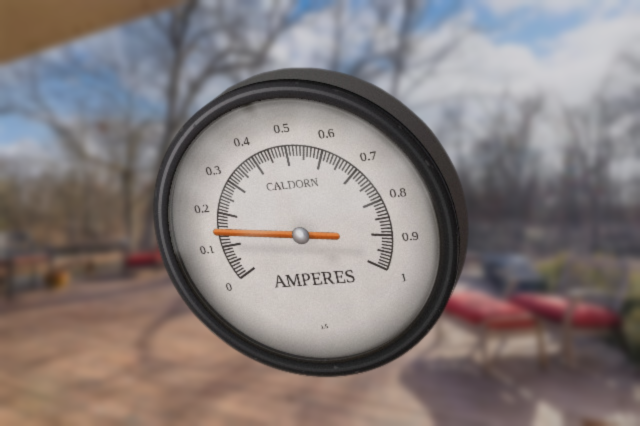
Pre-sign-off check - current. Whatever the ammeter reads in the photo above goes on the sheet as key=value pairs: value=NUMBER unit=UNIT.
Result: value=0.15 unit=A
